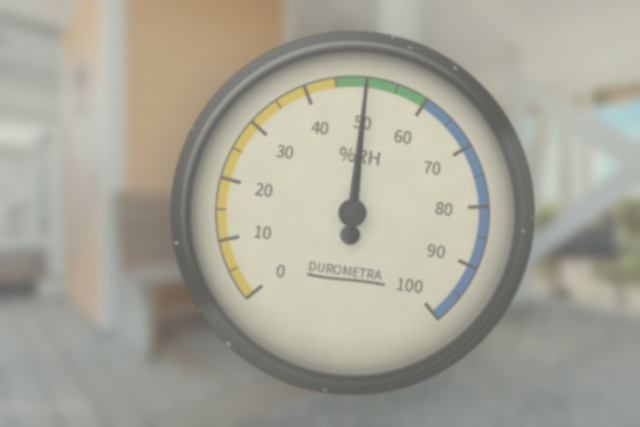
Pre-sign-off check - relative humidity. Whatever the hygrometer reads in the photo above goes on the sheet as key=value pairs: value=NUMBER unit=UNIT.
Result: value=50 unit=%
